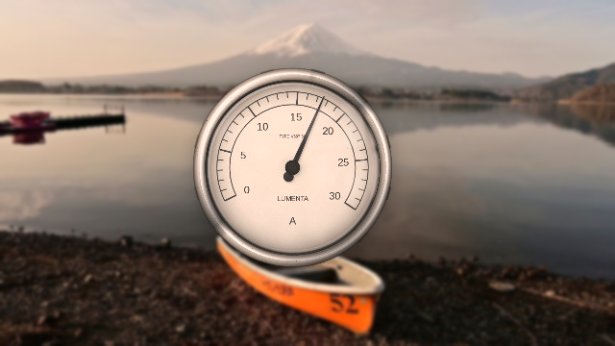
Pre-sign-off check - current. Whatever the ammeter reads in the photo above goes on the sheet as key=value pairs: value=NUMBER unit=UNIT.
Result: value=17.5 unit=A
